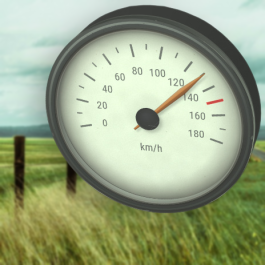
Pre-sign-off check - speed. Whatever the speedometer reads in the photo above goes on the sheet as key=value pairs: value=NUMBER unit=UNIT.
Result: value=130 unit=km/h
